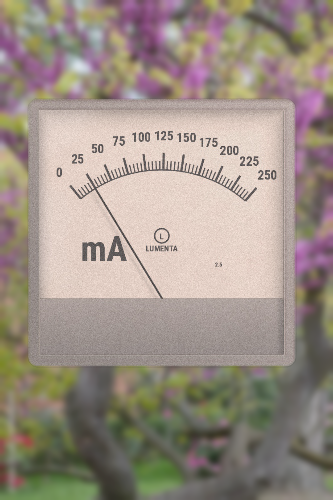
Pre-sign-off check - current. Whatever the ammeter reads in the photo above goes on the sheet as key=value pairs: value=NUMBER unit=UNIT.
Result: value=25 unit=mA
